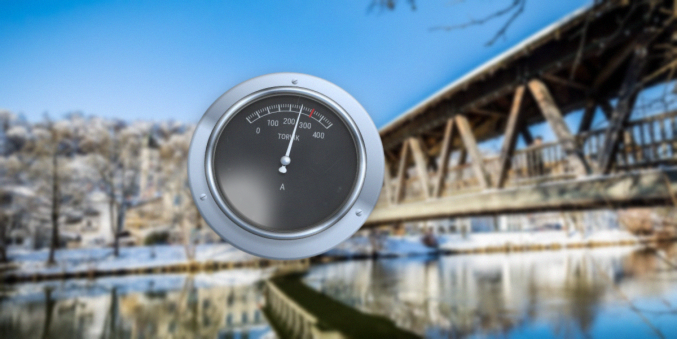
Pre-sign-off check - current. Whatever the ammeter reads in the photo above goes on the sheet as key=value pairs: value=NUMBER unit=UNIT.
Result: value=250 unit=A
